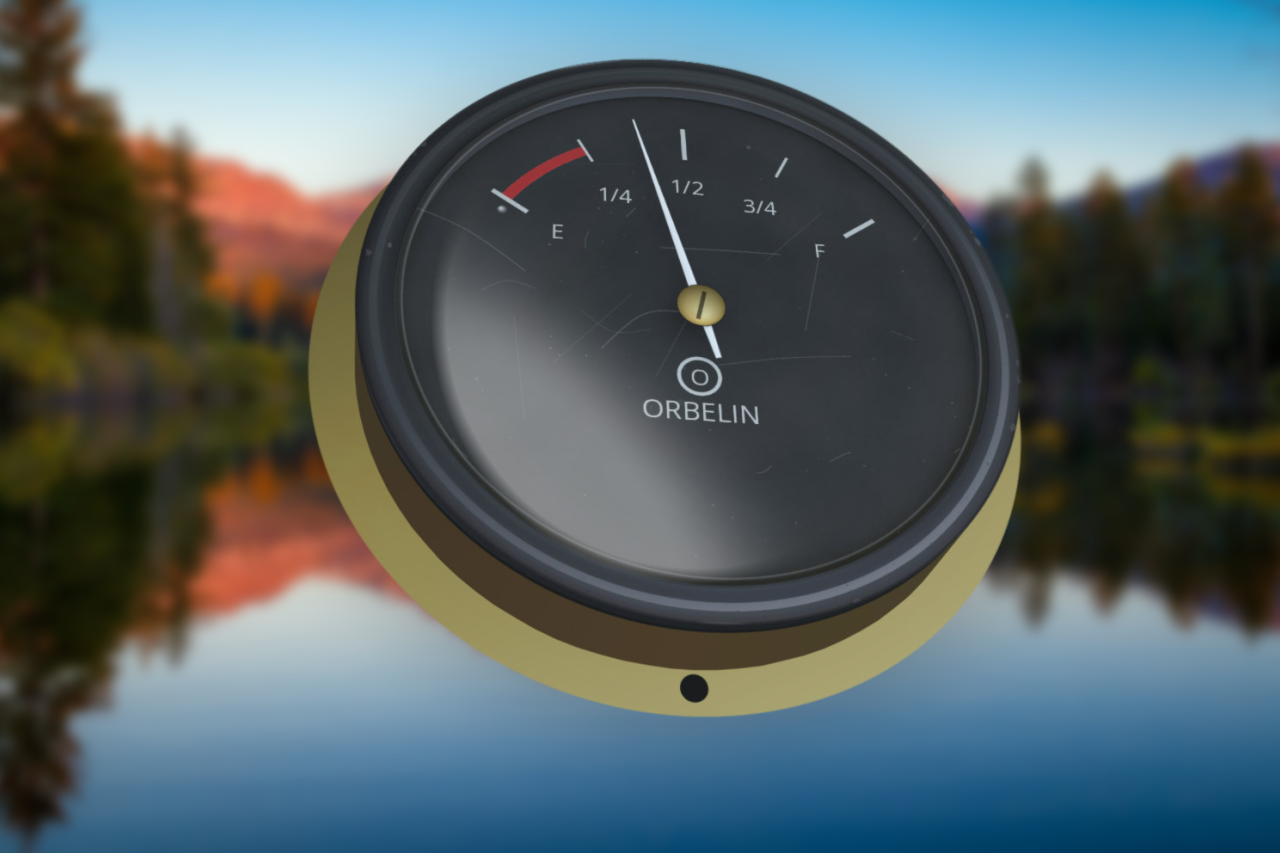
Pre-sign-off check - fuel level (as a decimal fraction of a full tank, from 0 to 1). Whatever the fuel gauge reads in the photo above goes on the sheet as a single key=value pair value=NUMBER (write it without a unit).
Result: value=0.375
